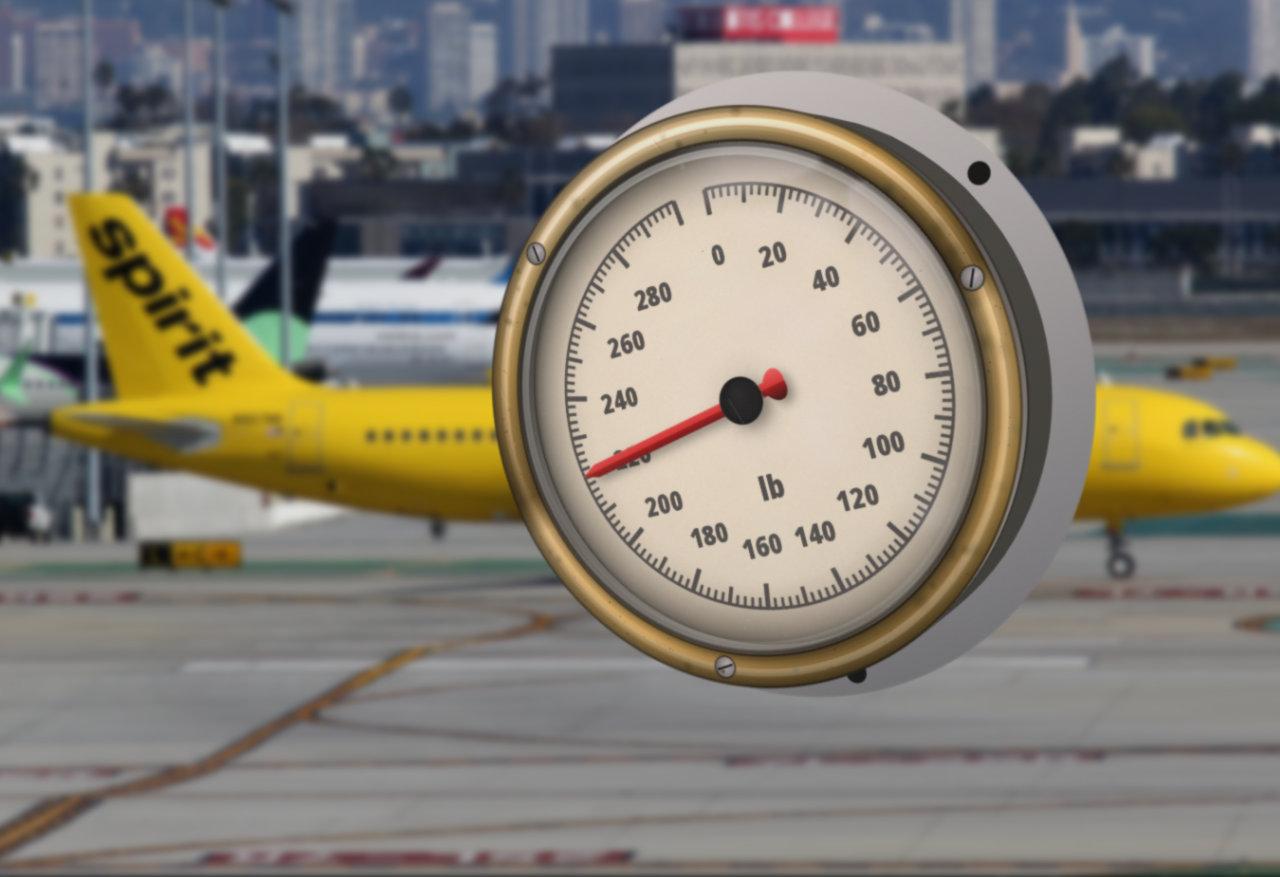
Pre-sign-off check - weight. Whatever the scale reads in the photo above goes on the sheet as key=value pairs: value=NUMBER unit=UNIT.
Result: value=220 unit=lb
